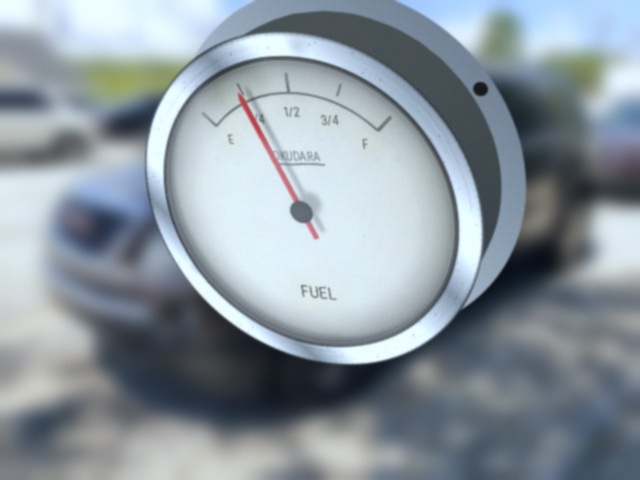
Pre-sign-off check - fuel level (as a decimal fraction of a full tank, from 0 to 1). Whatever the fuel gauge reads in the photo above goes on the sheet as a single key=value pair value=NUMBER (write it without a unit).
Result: value=0.25
